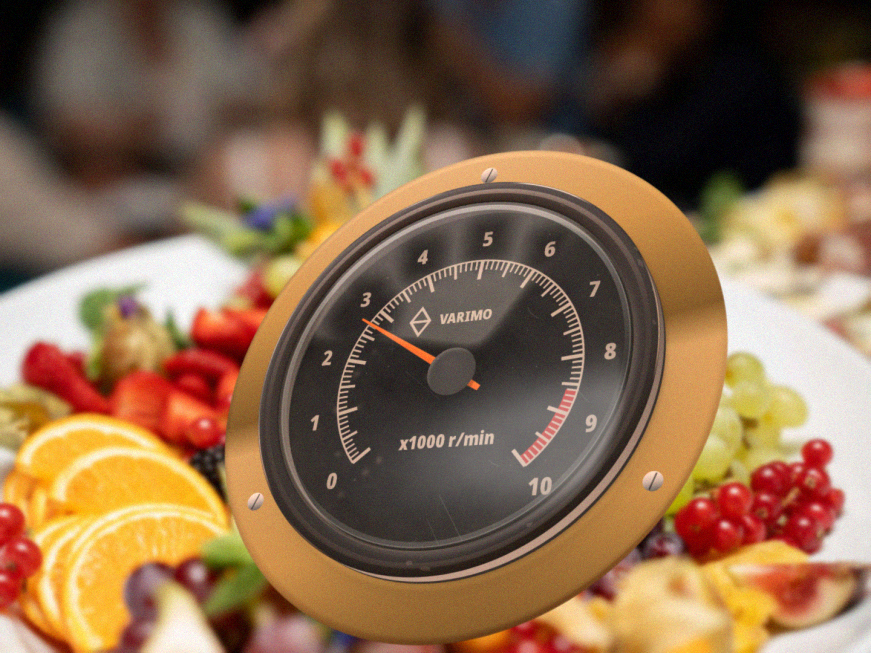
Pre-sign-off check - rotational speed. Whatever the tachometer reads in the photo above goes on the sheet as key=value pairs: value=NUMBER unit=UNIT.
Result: value=2700 unit=rpm
